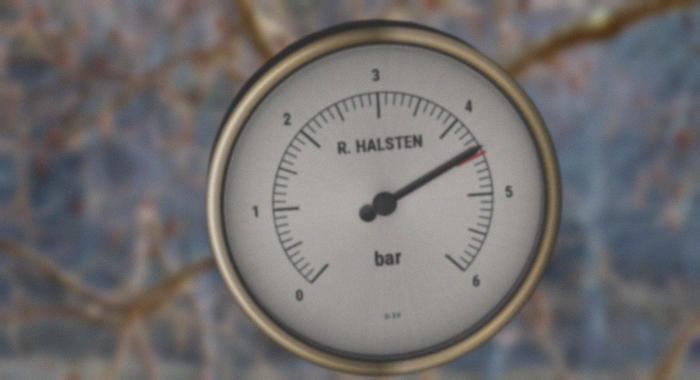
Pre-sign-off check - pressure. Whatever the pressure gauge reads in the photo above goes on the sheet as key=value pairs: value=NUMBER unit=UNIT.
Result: value=4.4 unit=bar
